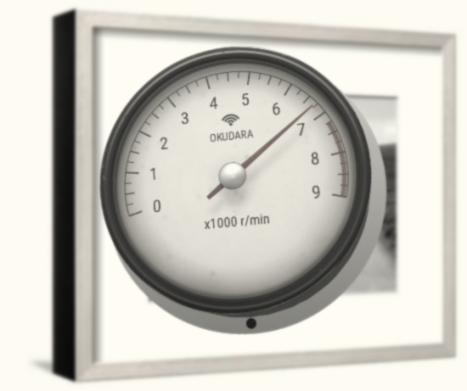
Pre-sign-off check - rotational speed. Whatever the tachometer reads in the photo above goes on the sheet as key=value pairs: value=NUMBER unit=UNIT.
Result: value=6750 unit=rpm
